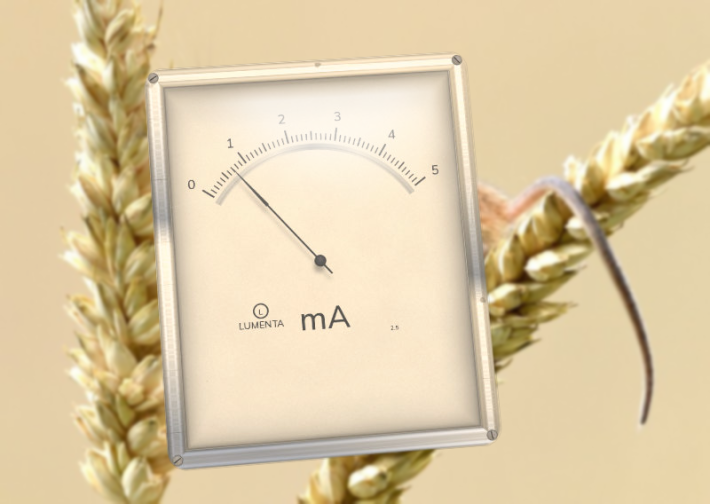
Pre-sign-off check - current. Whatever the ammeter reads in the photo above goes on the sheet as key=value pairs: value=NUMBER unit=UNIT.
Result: value=0.7 unit=mA
